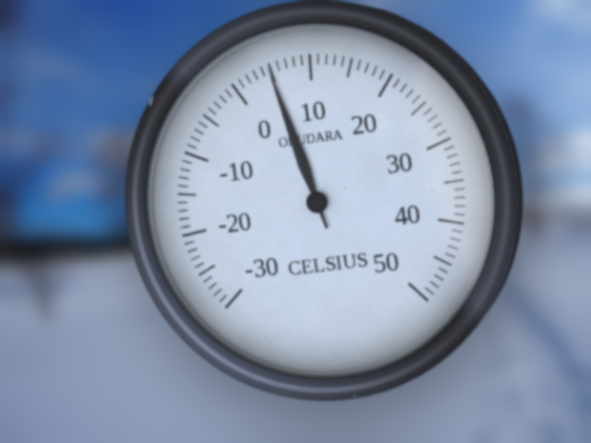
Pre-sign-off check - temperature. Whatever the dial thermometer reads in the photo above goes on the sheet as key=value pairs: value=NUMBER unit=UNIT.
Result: value=5 unit=°C
